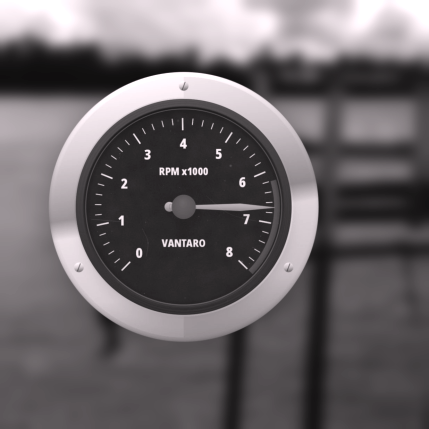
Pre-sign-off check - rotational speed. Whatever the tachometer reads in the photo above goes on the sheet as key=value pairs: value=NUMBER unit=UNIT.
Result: value=6700 unit=rpm
